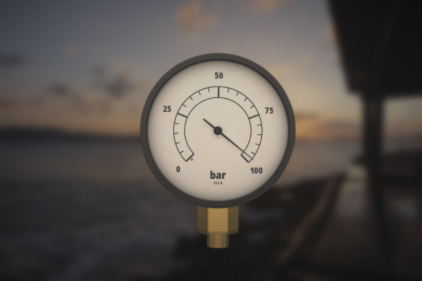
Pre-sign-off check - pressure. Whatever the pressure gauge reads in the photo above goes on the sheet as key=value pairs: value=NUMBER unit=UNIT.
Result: value=97.5 unit=bar
